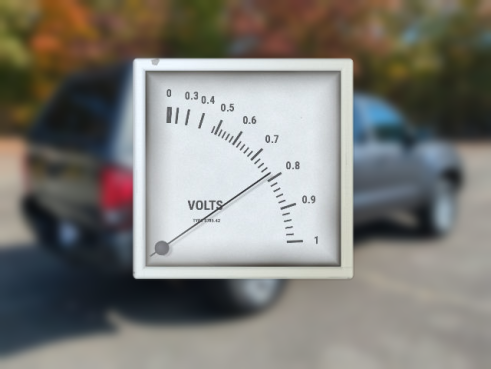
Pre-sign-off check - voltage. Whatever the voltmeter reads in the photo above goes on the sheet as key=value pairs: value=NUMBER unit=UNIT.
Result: value=0.78 unit=V
